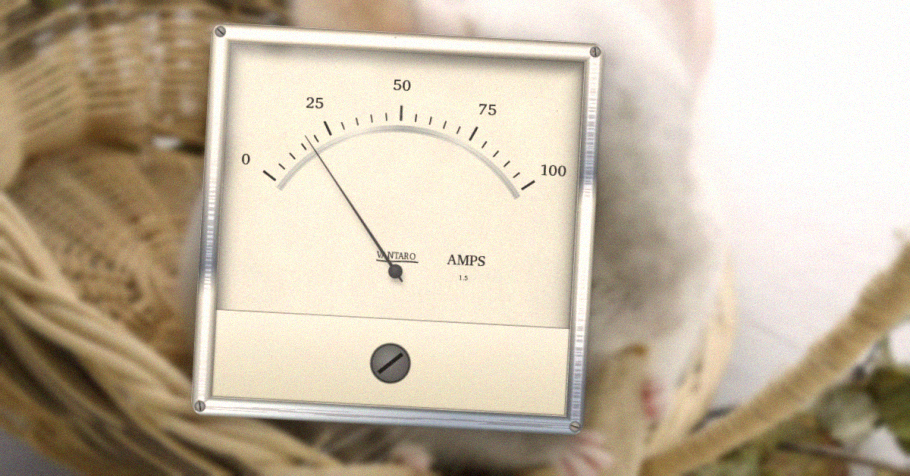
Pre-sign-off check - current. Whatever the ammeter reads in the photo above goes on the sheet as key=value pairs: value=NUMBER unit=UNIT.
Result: value=17.5 unit=A
